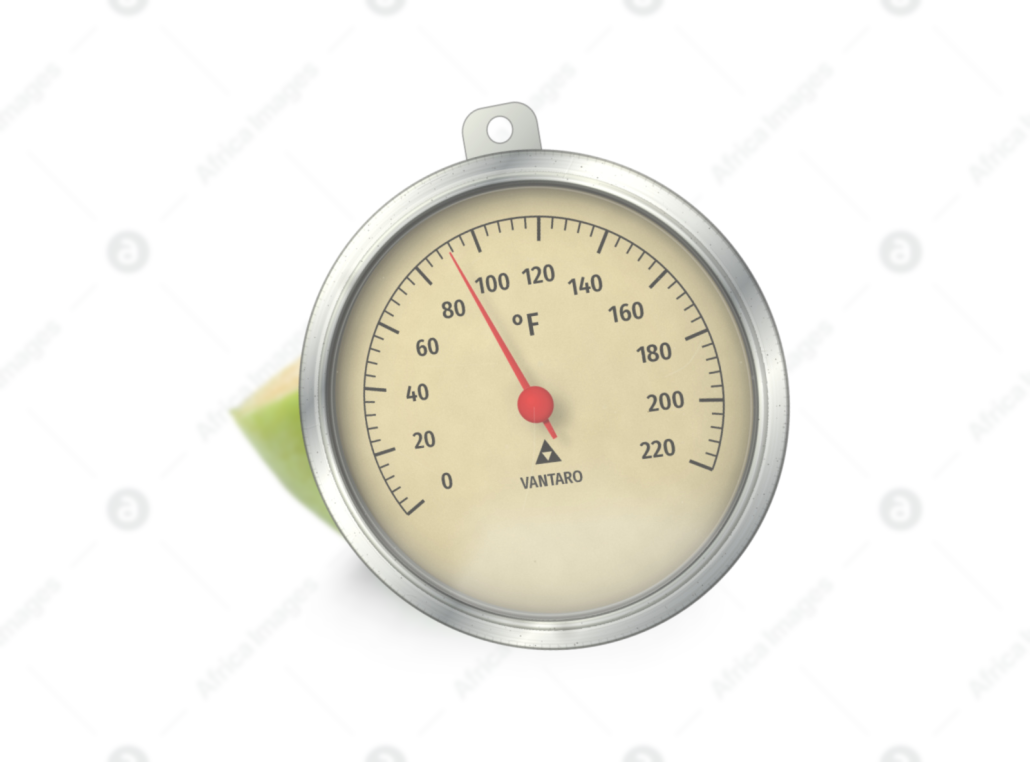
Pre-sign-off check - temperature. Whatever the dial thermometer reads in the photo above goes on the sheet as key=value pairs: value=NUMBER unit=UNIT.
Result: value=92 unit=°F
